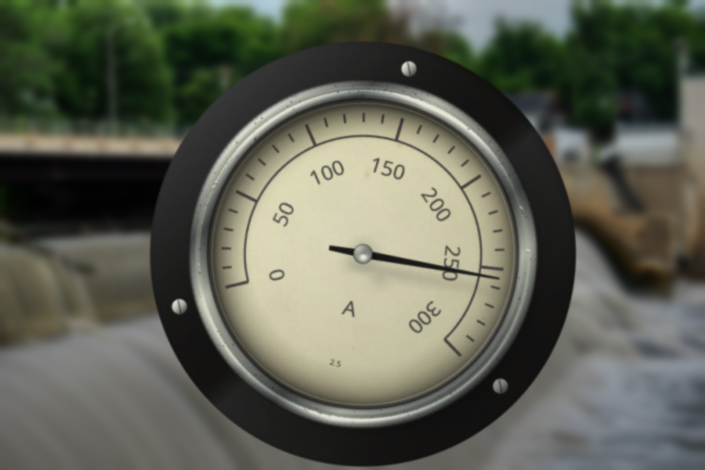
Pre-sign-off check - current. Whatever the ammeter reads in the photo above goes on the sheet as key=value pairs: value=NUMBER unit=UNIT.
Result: value=255 unit=A
